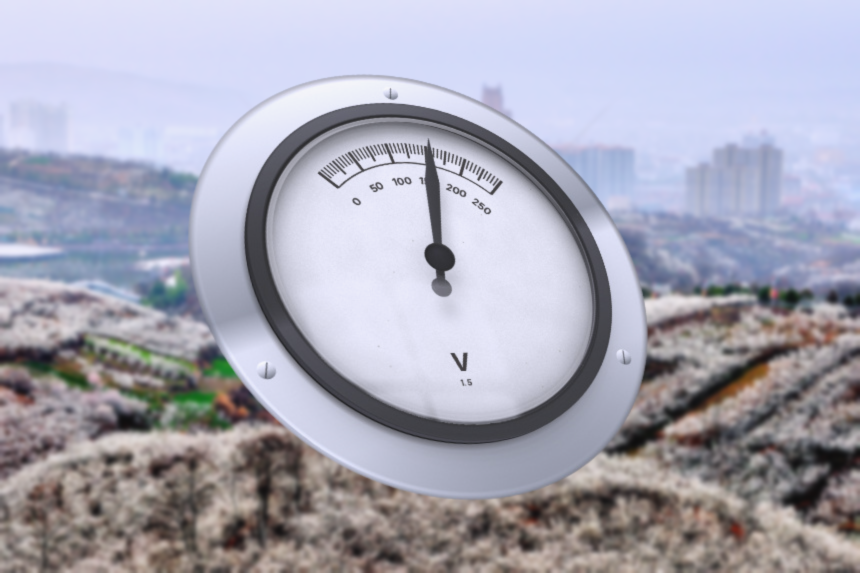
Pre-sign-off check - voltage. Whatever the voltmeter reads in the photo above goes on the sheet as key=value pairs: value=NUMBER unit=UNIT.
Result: value=150 unit=V
